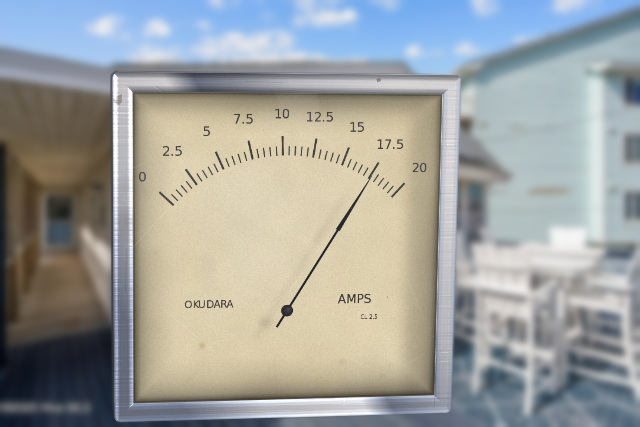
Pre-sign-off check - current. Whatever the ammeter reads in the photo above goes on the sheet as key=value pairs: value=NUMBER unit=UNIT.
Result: value=17.5 unit=A
